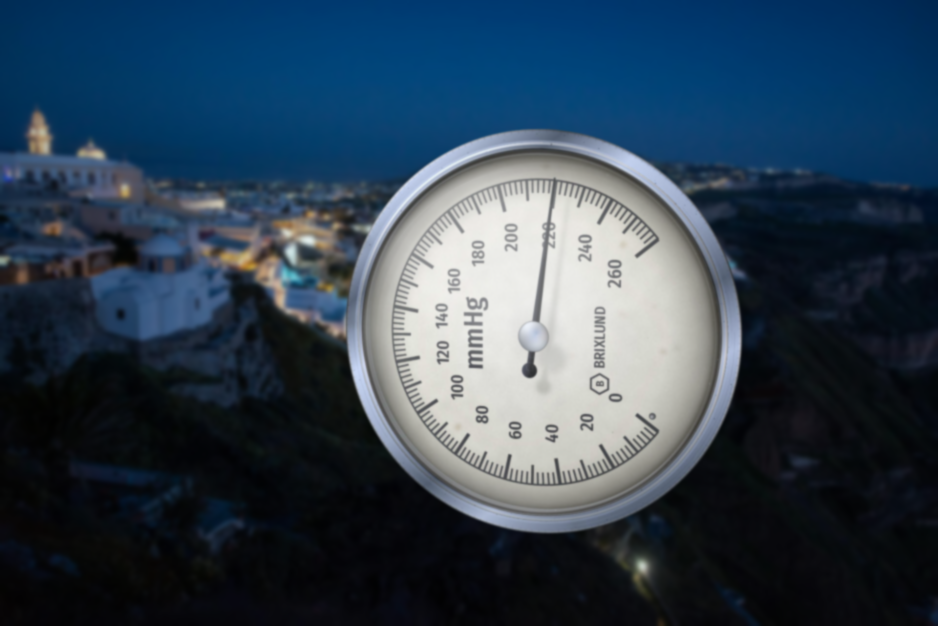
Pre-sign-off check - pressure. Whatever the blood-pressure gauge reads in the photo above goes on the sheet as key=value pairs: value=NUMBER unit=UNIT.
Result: value=220 unit=mmHg
